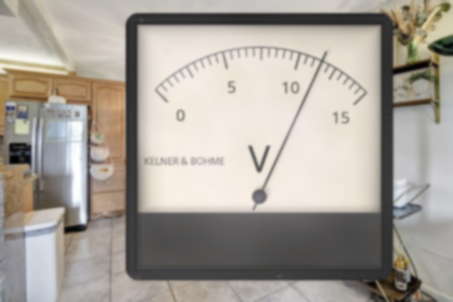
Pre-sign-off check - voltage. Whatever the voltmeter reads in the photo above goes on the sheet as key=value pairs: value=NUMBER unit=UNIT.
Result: value=11.5 unit=V
